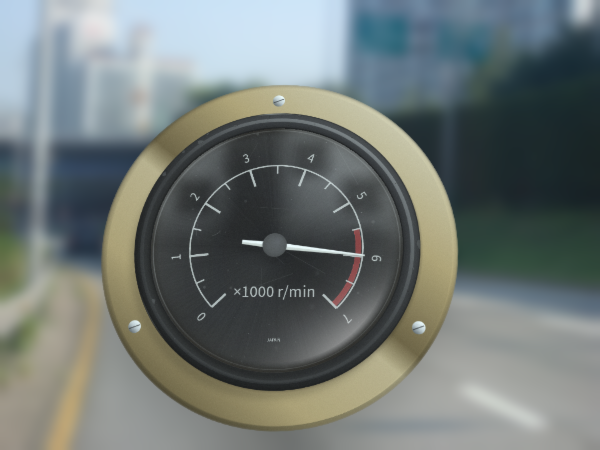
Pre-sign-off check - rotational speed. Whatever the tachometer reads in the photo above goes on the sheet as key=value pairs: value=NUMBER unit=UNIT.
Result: value=6000 unit=rpm
